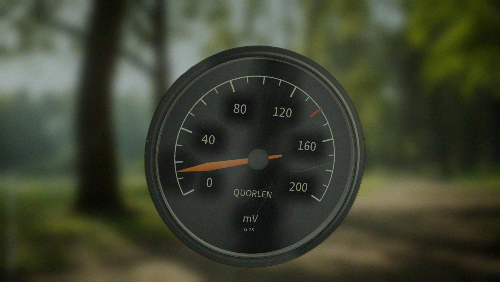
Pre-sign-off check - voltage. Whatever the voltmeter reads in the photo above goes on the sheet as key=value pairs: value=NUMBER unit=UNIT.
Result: value=15 unit=mV
